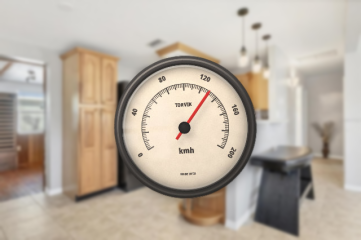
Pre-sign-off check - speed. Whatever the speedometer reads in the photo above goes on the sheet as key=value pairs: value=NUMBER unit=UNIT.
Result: value=130 unit=km/h
